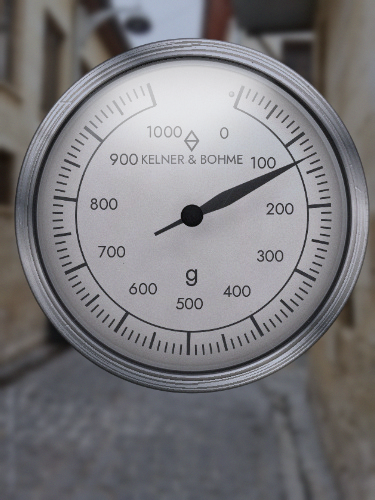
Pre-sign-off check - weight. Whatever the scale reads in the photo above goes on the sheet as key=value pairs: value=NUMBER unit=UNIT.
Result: value=130 unit=g
